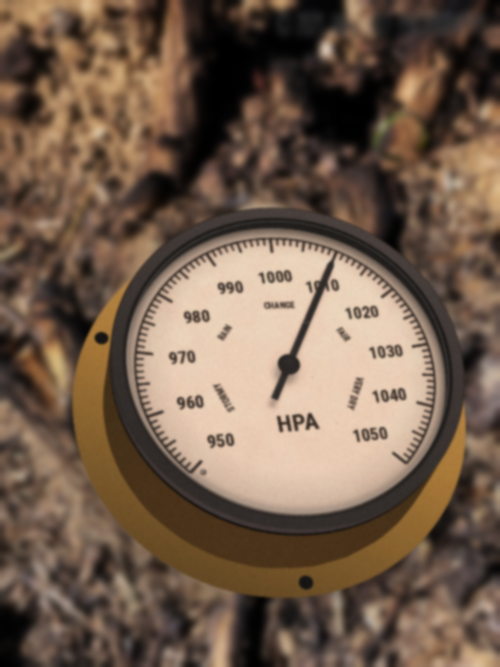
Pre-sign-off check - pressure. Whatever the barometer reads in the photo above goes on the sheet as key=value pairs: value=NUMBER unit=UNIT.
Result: value=1010 unit=hPa
